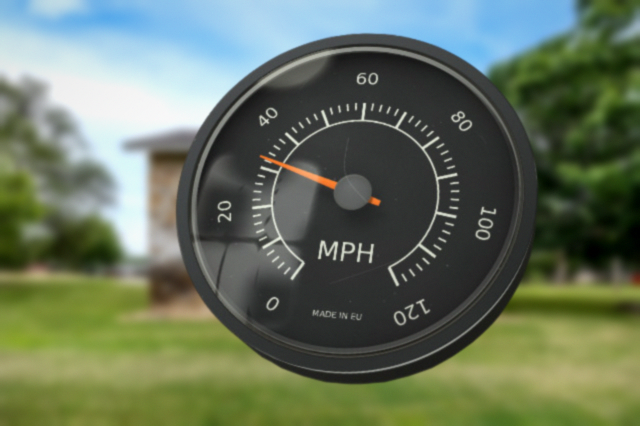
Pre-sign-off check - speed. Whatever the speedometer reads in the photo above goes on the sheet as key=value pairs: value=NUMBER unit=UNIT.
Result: value=32 unit=mph
